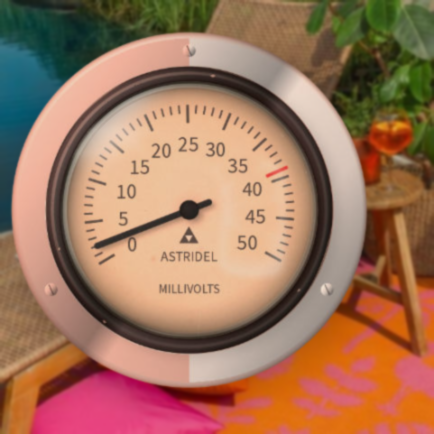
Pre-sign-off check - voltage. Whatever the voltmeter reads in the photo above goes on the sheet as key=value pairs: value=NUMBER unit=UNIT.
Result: value=2 unit=mV
